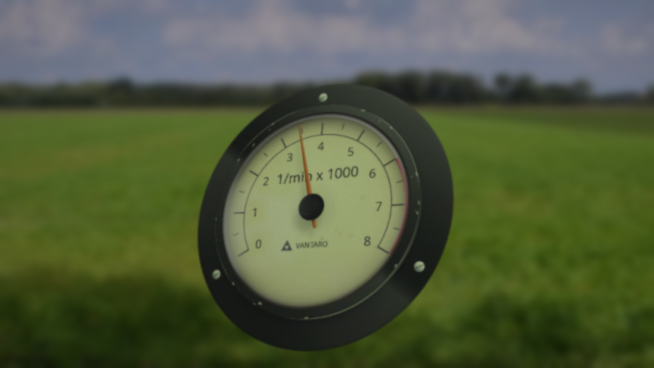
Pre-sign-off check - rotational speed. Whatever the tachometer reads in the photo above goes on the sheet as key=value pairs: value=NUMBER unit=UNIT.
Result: value=3500 unit=rpm
